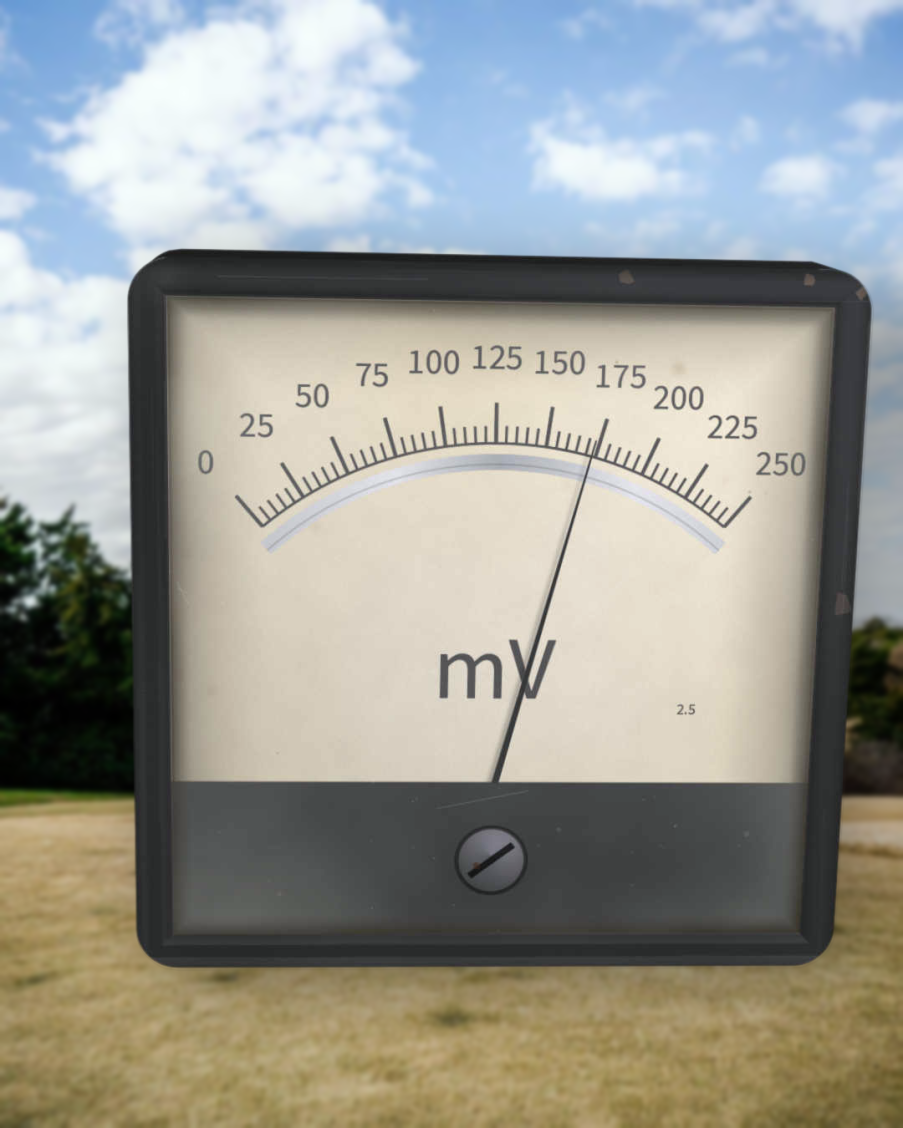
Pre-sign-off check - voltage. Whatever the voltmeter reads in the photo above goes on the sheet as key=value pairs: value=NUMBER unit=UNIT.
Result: value=172.5 unit=mV
